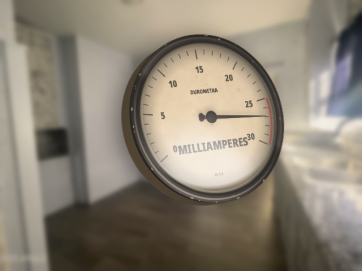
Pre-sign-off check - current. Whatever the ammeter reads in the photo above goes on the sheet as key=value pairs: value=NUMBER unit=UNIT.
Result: value=27 unit=mA
